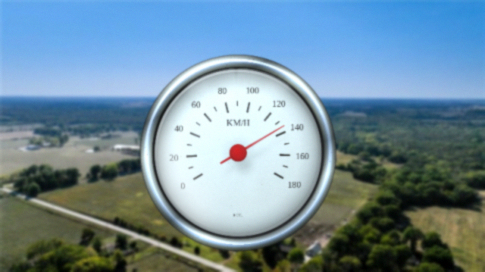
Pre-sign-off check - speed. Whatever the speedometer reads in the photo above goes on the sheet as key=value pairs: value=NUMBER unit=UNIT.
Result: value=135 unit=km/h
